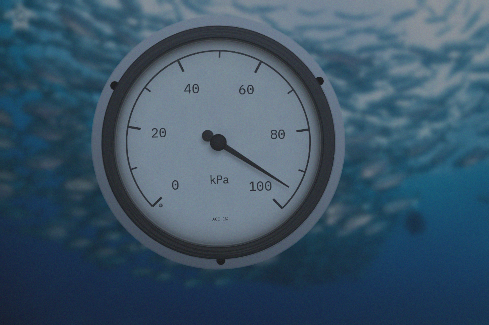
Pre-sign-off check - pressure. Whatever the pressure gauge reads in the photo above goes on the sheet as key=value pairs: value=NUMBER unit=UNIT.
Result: value=95 unit=kPa
